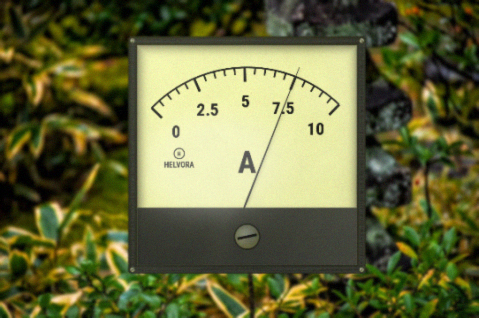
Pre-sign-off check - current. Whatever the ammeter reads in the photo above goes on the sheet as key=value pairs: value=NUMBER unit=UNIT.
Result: value=7.5 unit=A
